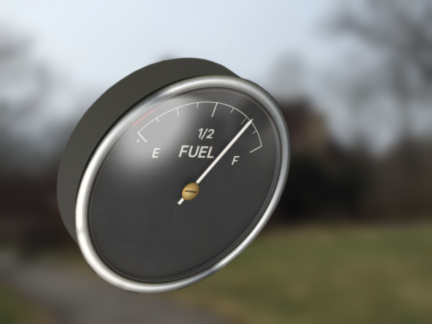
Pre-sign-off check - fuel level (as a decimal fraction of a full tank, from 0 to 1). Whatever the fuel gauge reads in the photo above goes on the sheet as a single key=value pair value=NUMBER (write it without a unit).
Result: value=0.75
